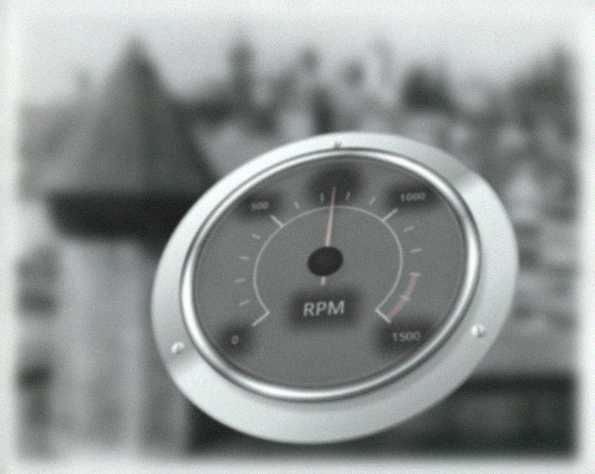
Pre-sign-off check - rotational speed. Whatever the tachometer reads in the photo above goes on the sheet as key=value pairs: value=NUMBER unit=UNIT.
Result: value=750 unit=rpm
